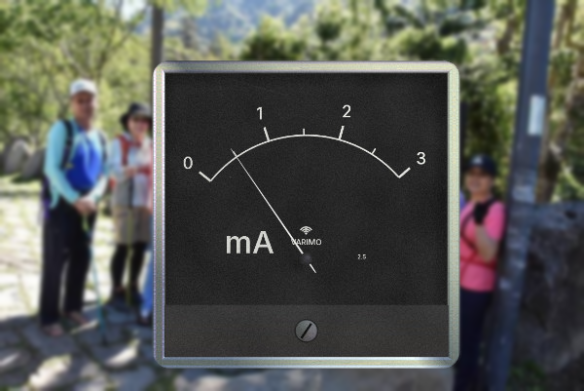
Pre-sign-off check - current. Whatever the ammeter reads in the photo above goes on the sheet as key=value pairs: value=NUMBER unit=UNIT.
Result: value=0.5 unit=mA
